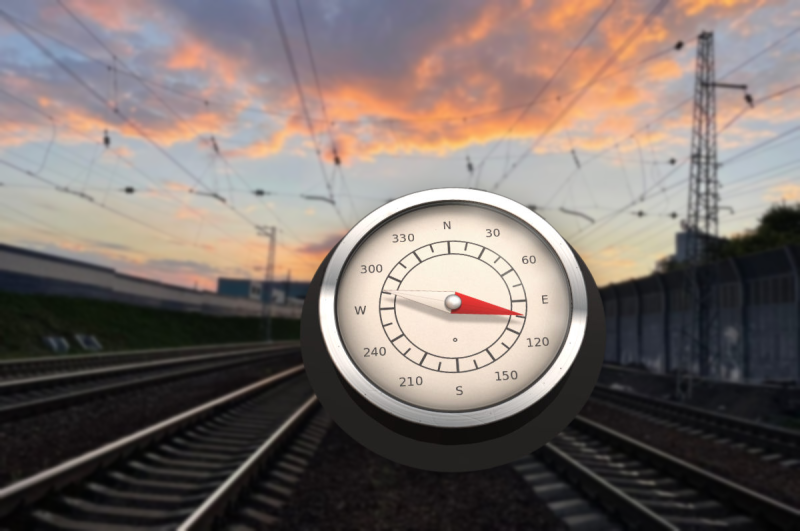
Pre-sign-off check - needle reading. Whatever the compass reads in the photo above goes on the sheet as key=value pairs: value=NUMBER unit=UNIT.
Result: value=105 unit=°
